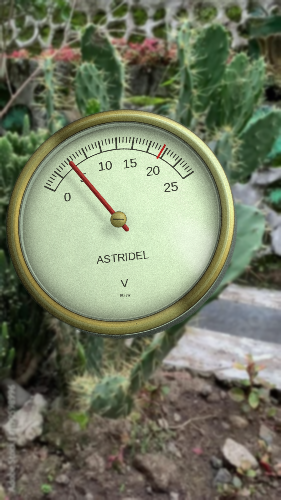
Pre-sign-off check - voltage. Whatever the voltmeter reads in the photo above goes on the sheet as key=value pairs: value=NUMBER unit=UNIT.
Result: value=5 unit=V
